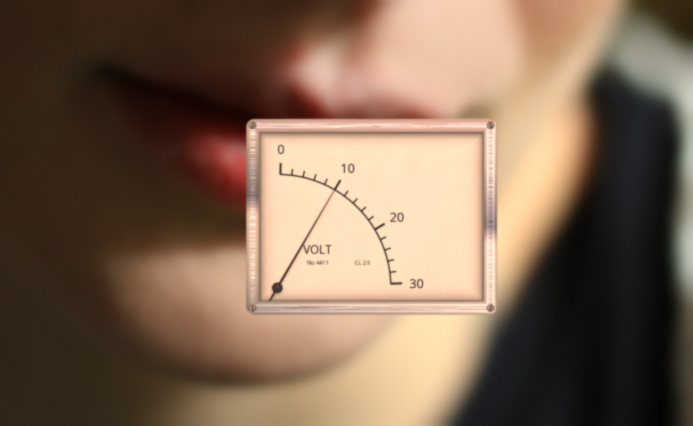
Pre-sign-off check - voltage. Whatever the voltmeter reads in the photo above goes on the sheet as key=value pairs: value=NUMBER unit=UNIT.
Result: value=10 unit=V
